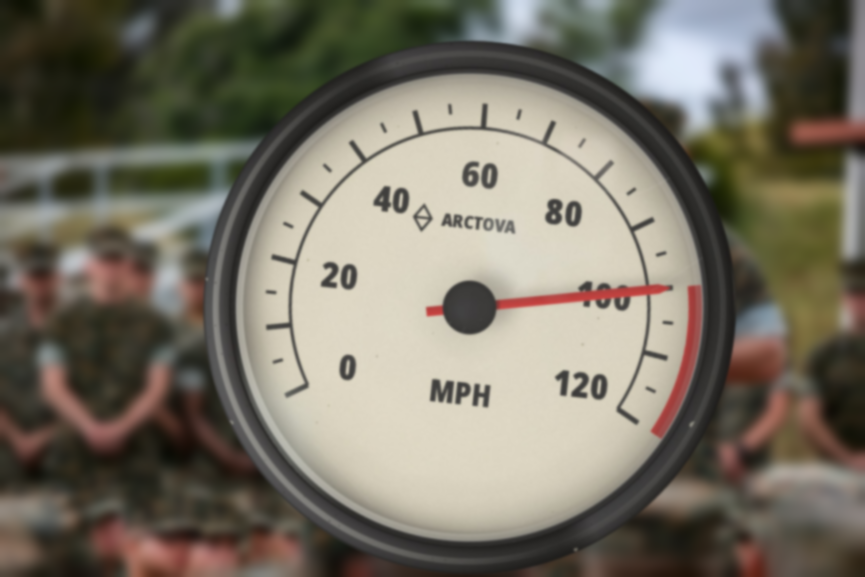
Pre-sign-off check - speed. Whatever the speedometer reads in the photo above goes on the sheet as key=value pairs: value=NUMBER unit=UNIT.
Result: value=100 unit=mph
